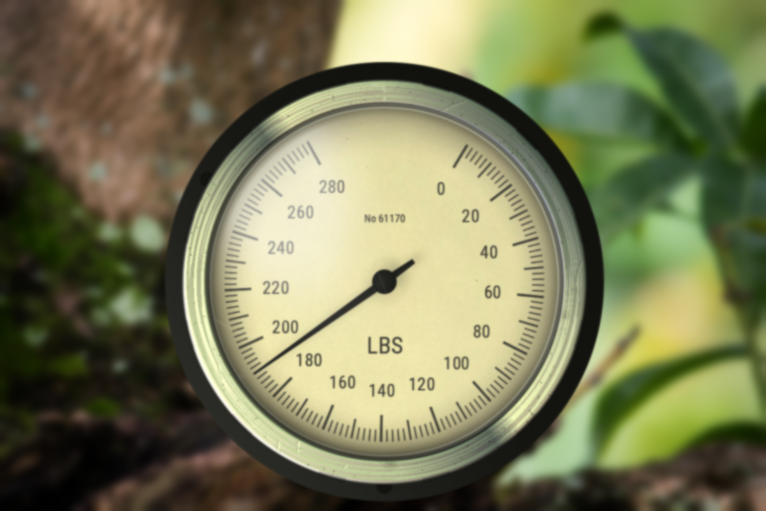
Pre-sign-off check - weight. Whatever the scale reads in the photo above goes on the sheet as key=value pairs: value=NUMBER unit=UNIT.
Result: value=190 unit=lb
